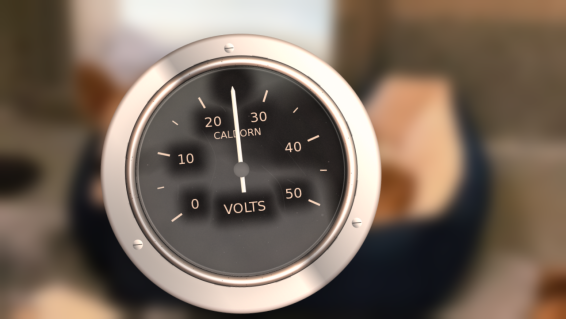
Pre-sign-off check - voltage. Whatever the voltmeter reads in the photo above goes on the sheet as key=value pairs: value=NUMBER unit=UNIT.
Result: value=25 unit=V
